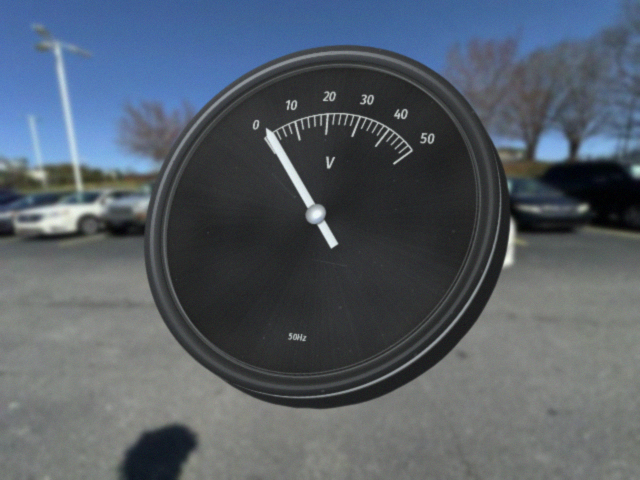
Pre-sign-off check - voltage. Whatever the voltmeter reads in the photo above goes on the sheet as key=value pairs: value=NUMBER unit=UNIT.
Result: value=2 unit=V
